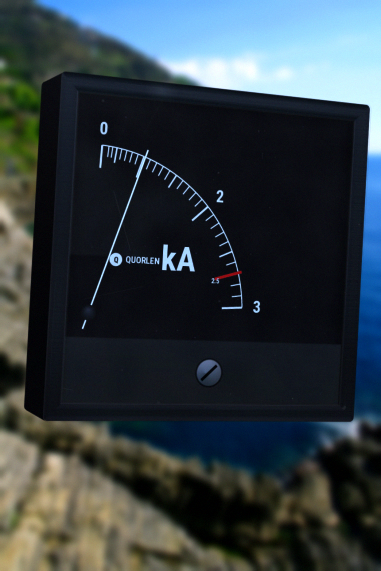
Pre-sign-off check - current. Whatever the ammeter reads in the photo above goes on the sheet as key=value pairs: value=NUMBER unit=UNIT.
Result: value=1 unit=kA
